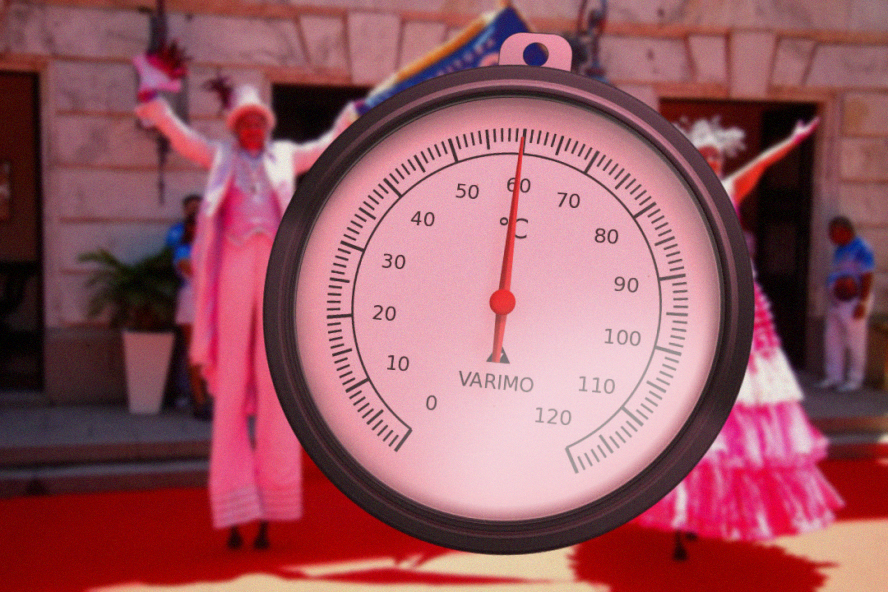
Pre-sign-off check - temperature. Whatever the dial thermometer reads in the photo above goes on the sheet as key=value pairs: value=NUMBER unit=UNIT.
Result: value=60 unit=°C
